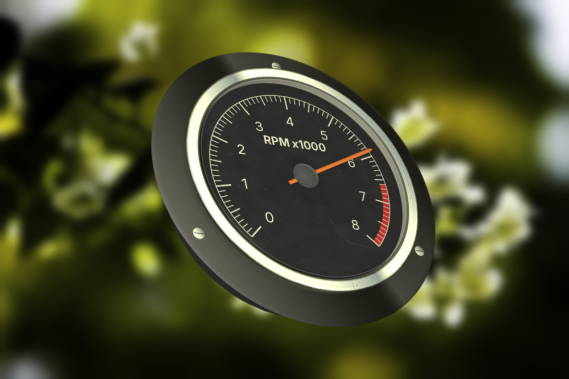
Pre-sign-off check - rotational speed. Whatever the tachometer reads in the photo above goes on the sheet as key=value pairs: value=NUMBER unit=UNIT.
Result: value=5900 unit=rpm
